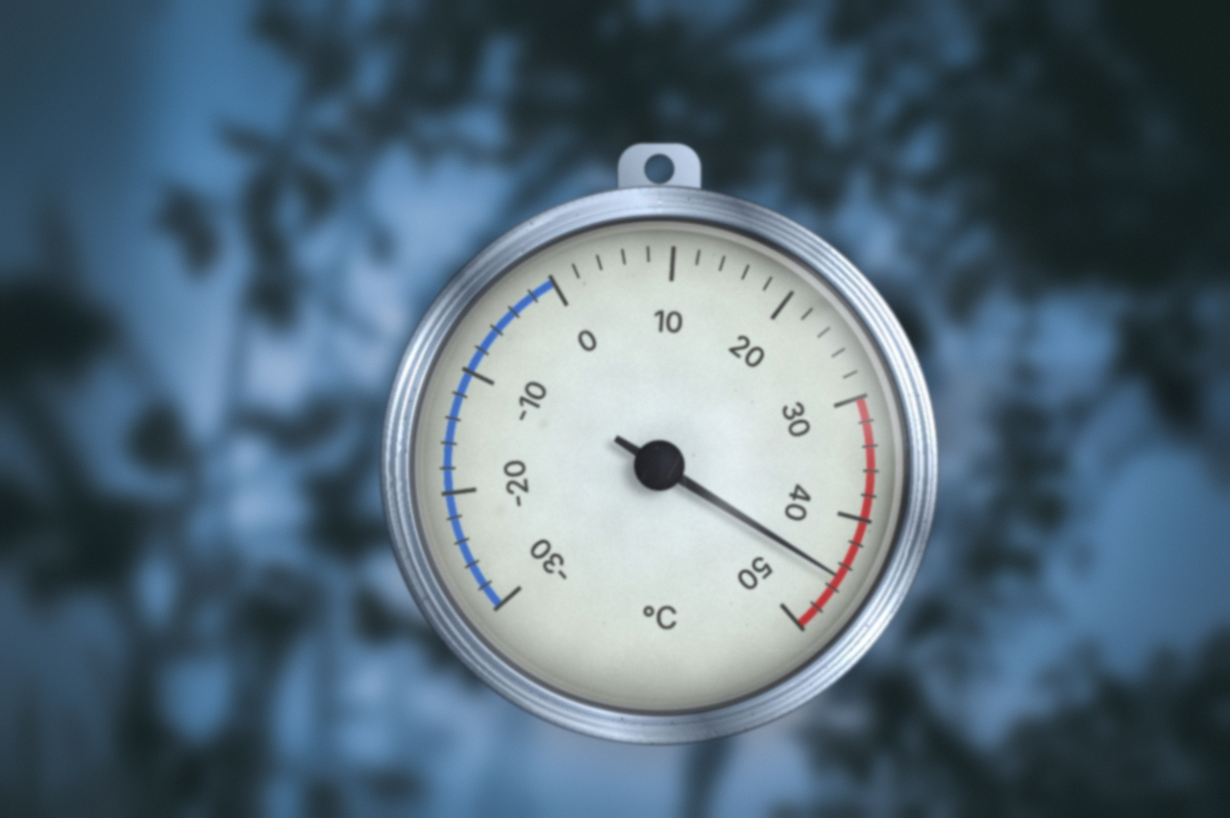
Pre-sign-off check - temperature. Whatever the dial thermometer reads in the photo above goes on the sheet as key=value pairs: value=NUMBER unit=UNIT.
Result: value=45 unit=°C
